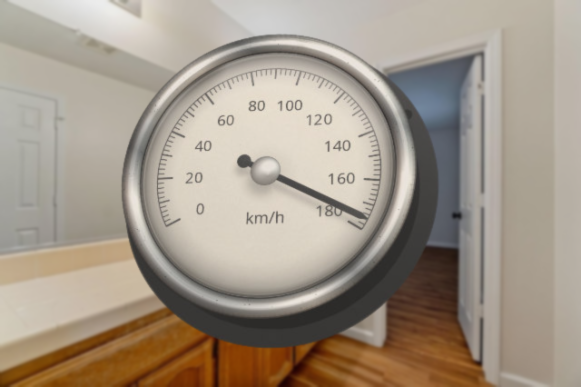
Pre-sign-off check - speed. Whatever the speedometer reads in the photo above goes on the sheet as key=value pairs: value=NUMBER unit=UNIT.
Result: value=176 unit=km/h
